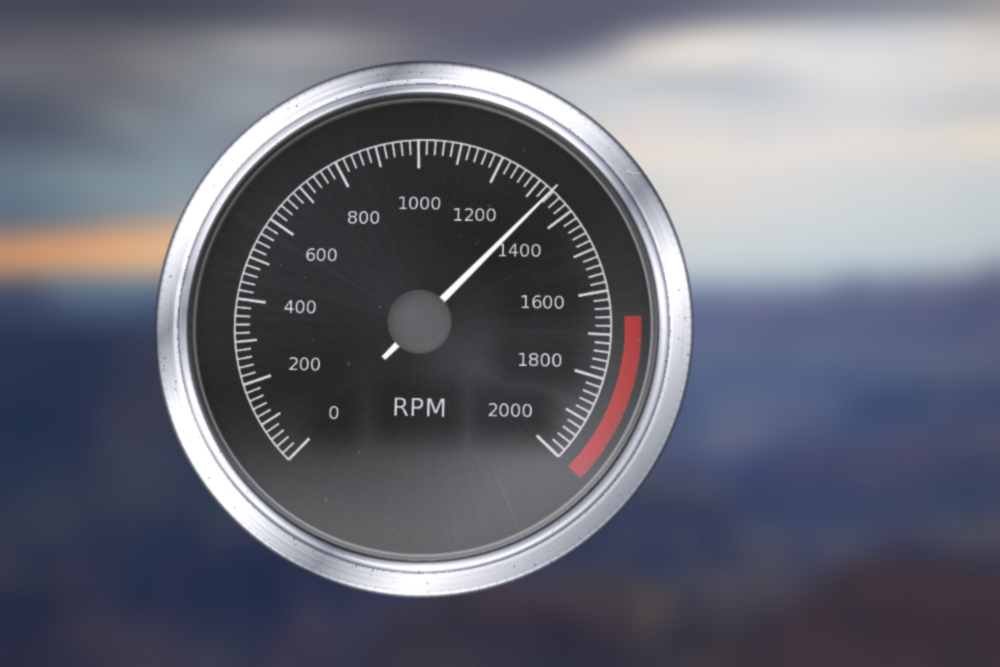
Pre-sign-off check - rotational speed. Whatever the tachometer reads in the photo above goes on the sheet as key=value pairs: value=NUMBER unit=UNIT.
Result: value=1340 unit=rpm
